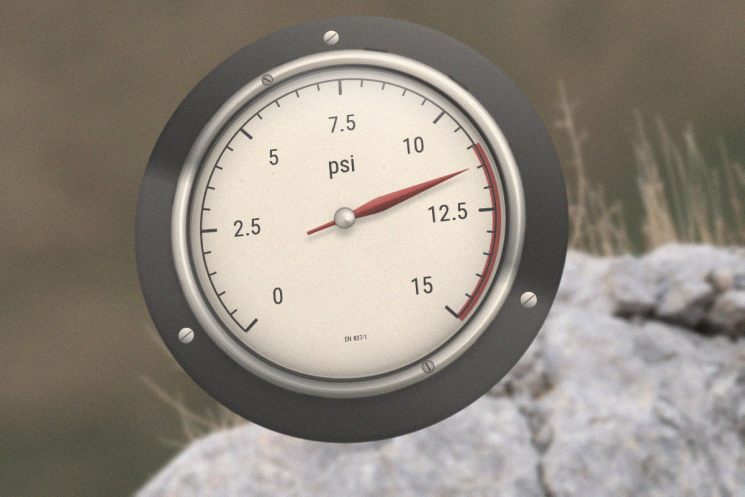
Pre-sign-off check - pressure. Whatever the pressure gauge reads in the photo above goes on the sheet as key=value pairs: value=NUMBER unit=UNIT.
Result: value=11.5 unit=psi
